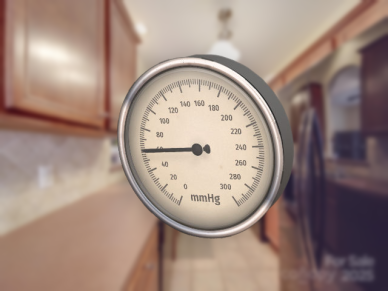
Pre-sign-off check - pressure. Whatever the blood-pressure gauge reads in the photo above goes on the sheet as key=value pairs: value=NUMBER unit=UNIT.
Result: value=60 unit=mmHg
